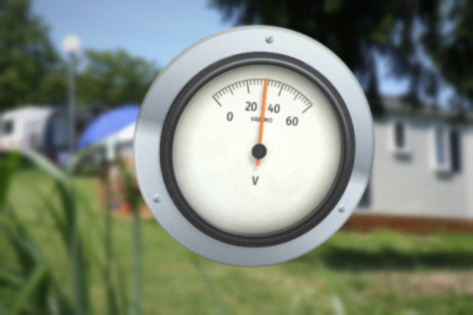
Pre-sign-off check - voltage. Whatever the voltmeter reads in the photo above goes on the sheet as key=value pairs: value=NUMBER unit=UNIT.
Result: value=30 unit=V
